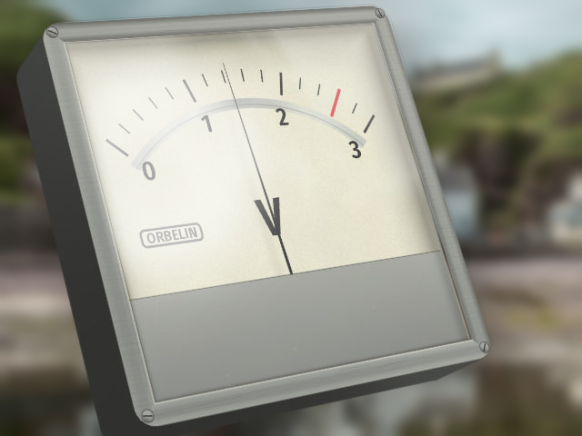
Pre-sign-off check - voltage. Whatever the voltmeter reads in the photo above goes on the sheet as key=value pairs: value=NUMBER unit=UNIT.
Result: value=1.4 unit=V
